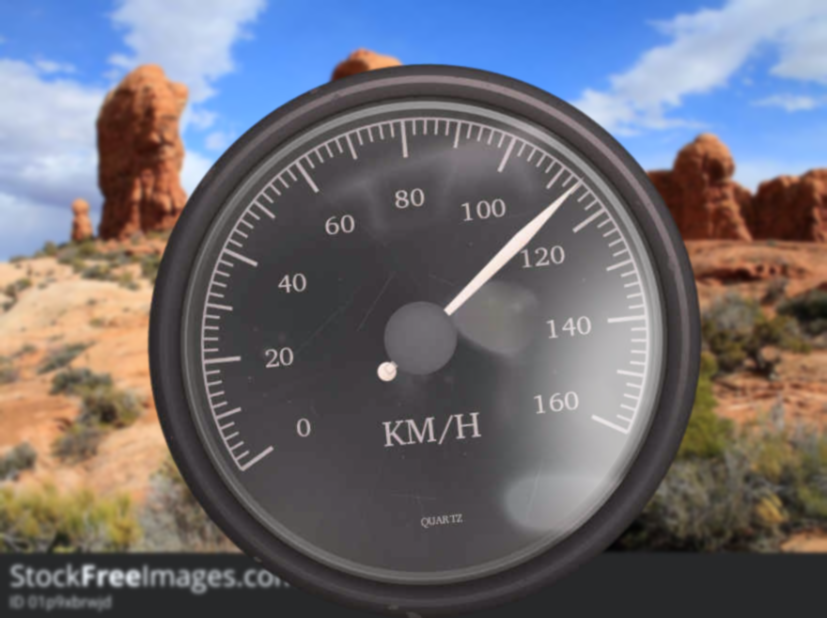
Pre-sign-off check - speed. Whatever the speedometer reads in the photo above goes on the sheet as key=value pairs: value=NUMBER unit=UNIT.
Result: value=114 unit=km/h
